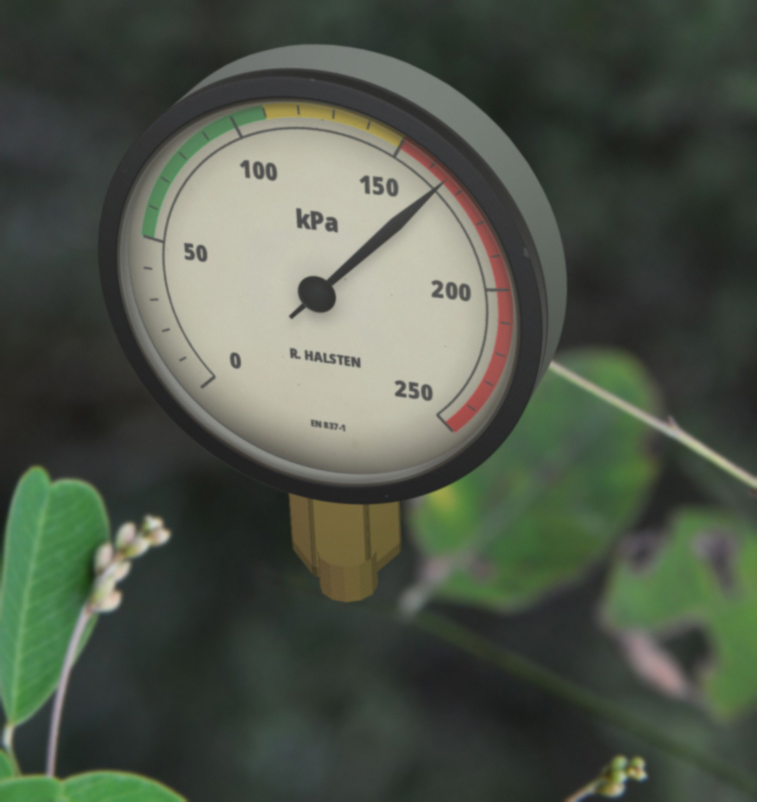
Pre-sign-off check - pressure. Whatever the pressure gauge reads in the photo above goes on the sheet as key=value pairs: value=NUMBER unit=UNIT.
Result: value=165 unit=kPa
